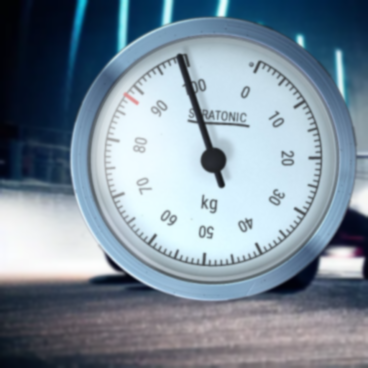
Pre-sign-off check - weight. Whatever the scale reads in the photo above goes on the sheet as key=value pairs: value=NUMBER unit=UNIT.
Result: value=99 unit=kg
